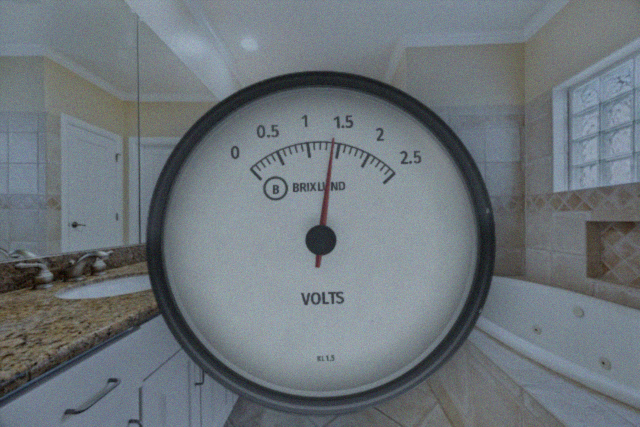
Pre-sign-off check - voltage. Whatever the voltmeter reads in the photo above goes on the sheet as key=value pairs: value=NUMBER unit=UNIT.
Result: value=1.4 unit=V
